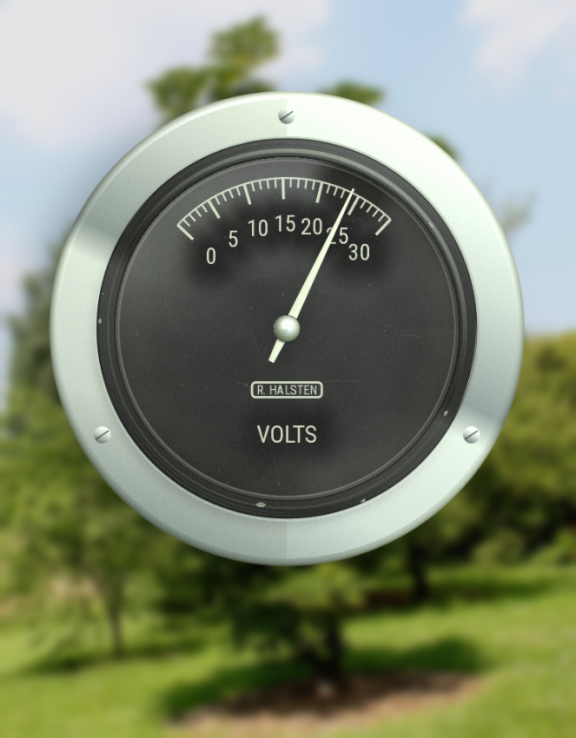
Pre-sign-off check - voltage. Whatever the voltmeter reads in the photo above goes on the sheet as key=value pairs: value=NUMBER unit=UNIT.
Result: value=24 unit=V
